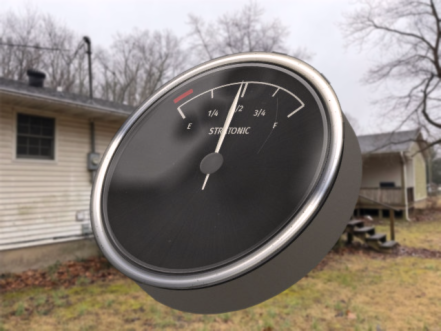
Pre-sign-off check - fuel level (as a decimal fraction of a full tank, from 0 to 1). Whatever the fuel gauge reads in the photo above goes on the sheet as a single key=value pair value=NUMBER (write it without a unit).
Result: value=0.5
